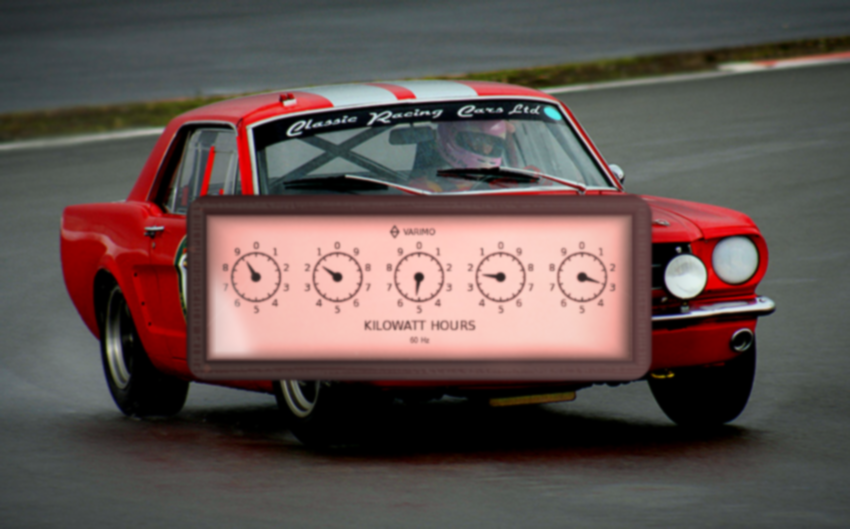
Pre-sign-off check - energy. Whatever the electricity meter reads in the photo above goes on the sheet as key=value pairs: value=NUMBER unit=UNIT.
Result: value=91523 unit=kWh
